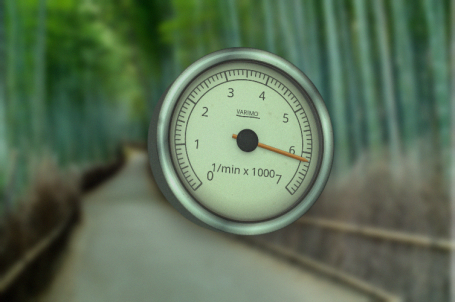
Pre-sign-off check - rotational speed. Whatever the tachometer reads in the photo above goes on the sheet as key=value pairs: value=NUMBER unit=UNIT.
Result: value=6200 unit=rpm
